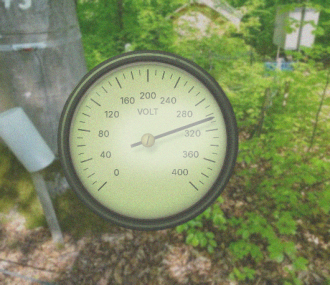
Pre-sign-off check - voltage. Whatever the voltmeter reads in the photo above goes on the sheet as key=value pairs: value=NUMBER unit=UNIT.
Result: value=305 unit=V
